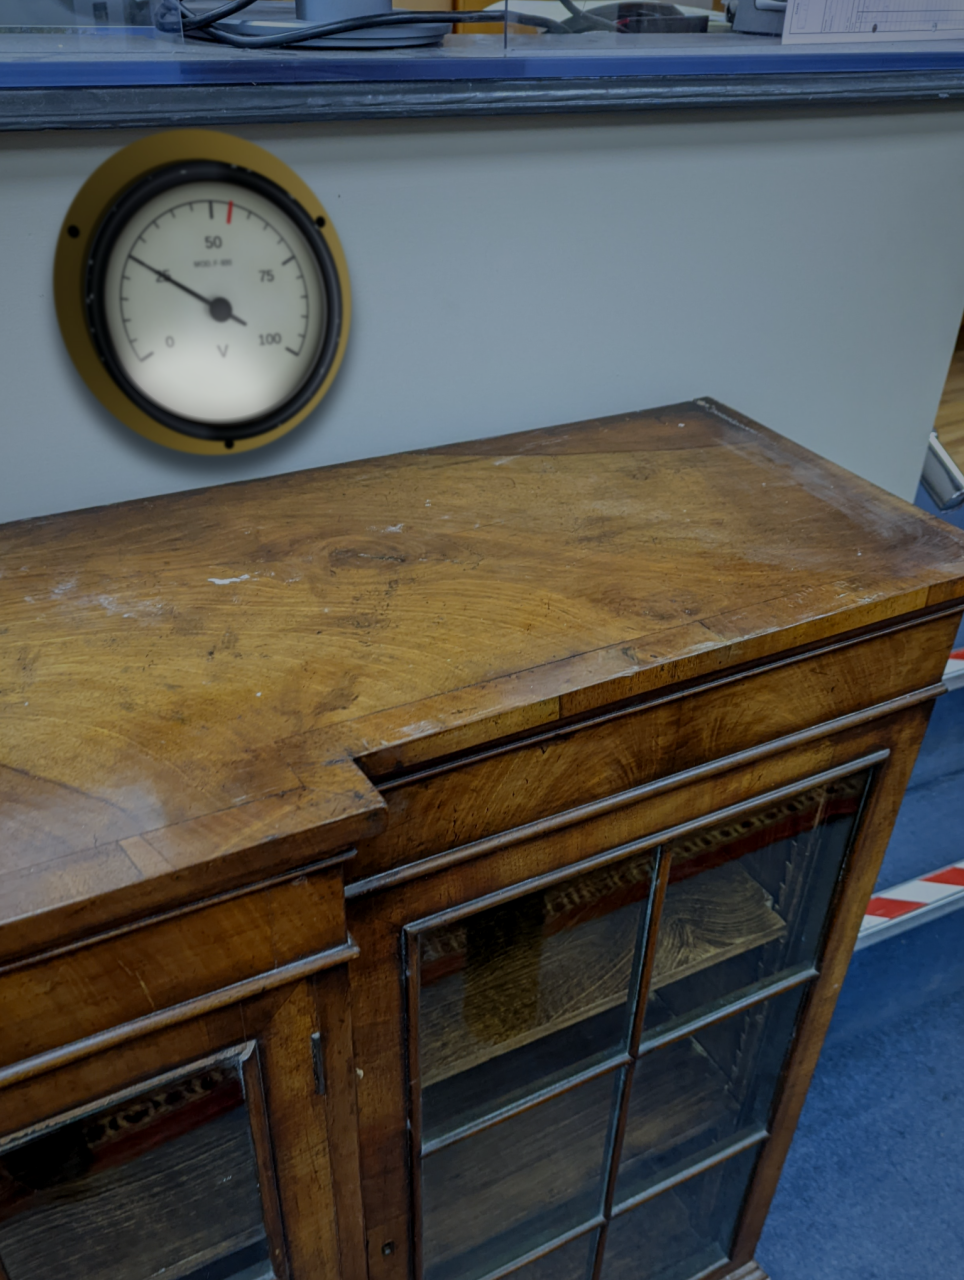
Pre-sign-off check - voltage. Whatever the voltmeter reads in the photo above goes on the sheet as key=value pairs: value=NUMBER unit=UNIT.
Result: value=25 unit=V
